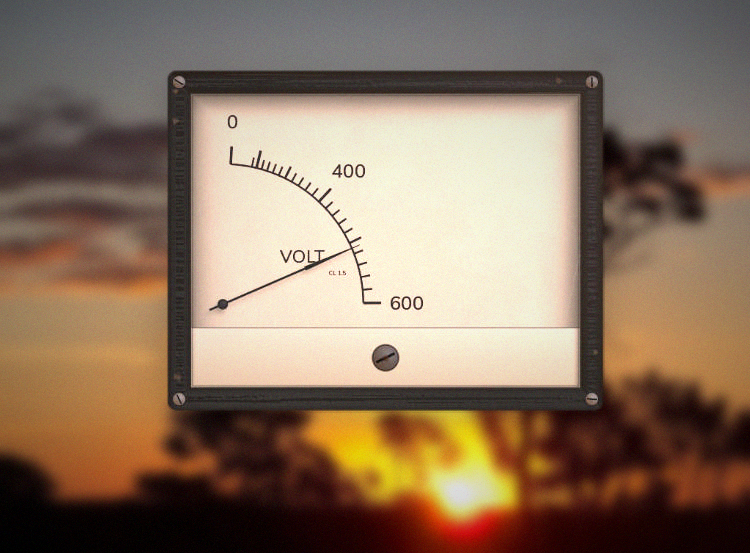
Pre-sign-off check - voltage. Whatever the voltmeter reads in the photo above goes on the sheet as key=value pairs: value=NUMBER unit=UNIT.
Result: value=510 unit=V
